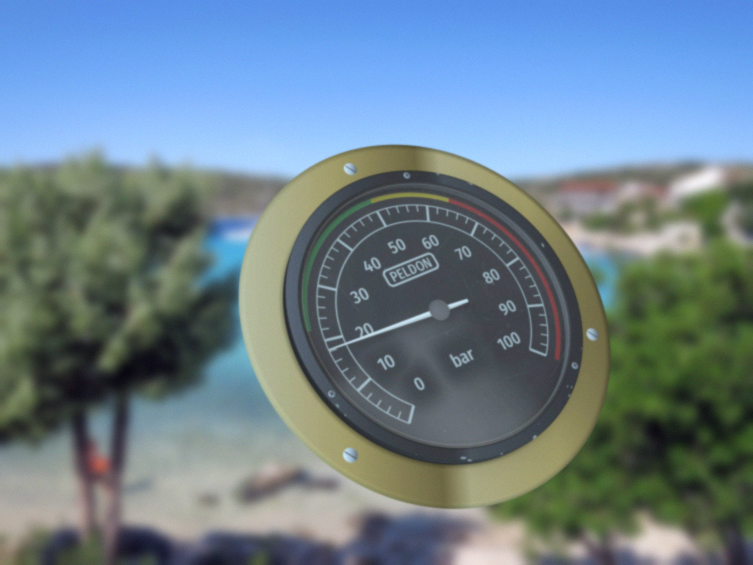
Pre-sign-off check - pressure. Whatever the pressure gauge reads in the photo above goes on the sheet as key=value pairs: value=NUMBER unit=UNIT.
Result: value=18 unit=bar
